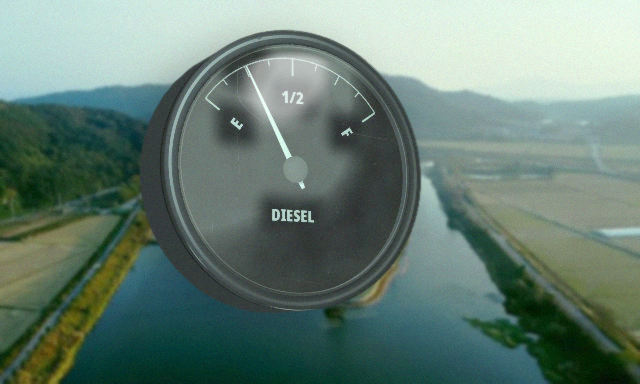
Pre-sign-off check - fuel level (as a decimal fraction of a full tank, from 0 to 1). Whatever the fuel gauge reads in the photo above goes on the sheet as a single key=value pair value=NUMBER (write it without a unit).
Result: value=0.25
